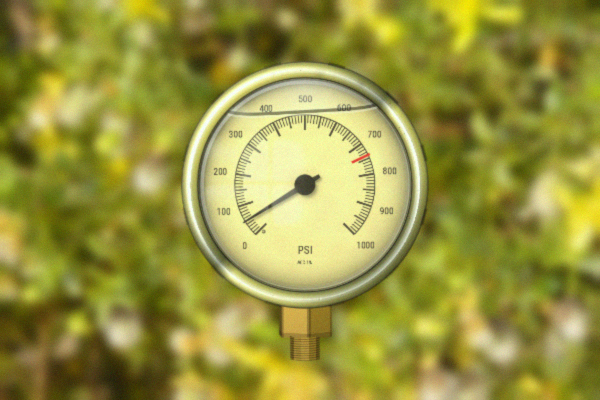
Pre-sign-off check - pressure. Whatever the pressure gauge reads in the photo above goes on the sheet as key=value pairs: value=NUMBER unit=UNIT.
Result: value=50 unit=psi
